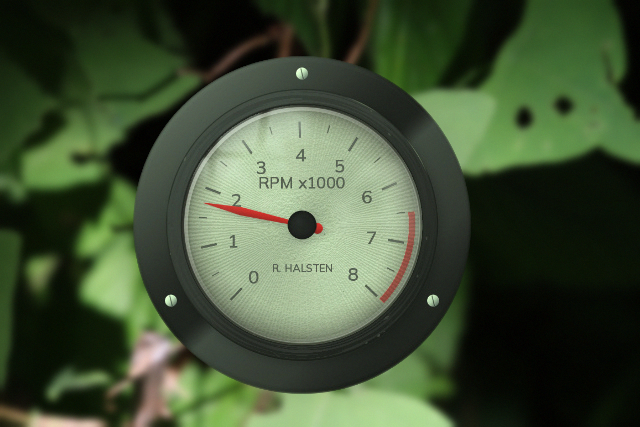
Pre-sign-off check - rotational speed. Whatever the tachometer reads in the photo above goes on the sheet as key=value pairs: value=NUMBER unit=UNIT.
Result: value=1750 unit=rpm
